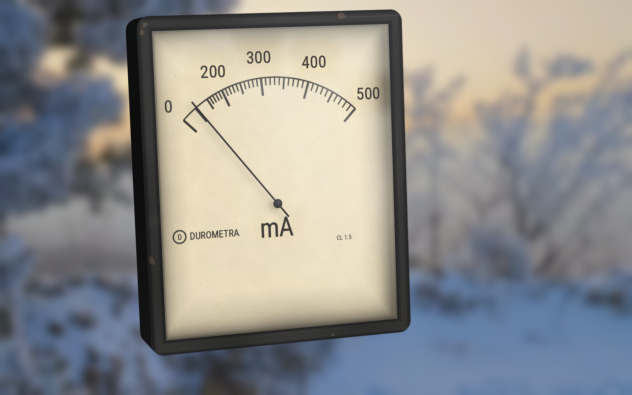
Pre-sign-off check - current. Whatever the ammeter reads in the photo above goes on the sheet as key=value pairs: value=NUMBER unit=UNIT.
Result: value=100 unit=mA
